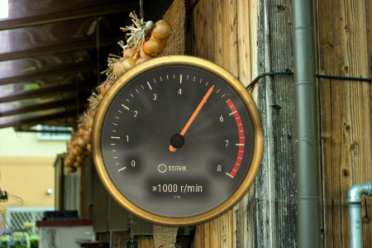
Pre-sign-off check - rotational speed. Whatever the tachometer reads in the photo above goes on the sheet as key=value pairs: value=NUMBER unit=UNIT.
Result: value=5000 unit=rpm
